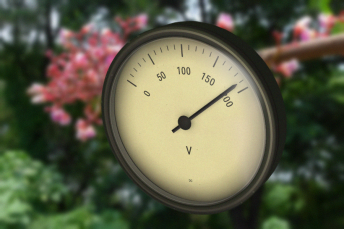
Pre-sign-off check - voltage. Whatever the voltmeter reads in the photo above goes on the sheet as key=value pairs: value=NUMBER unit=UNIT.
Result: value=190 unit=V
